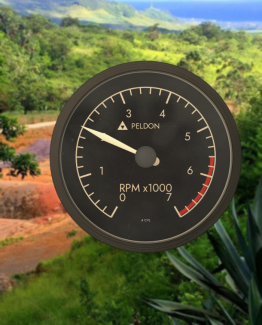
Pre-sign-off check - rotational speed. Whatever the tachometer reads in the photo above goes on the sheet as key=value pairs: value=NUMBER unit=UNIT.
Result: value=2000 unit=rpm
